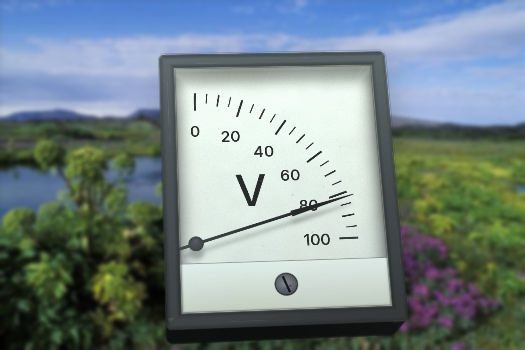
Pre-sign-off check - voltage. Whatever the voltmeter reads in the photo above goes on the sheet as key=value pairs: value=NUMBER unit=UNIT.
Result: value=82.5 unit=V
